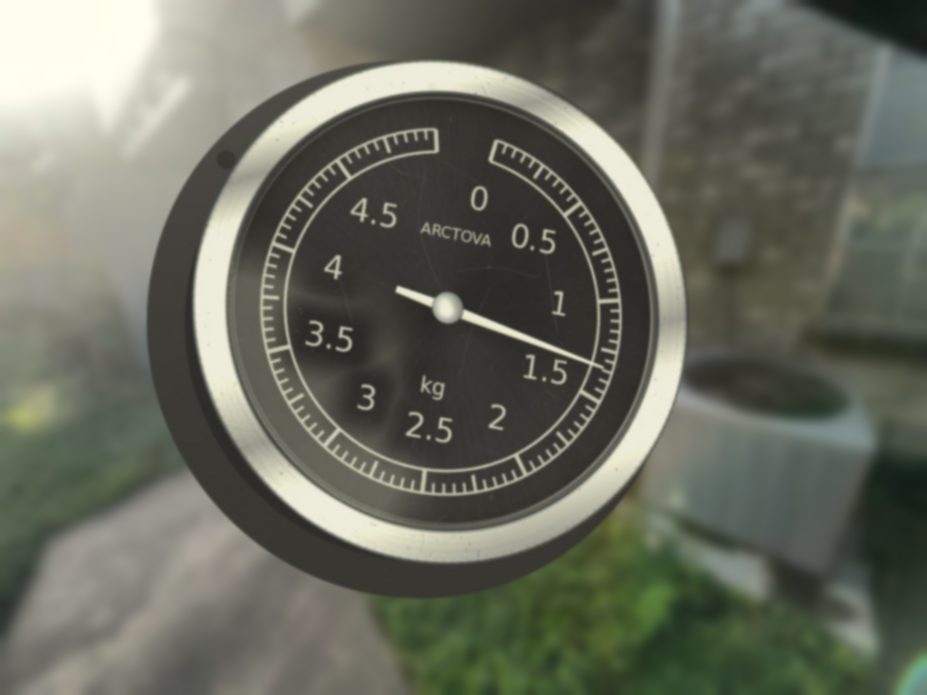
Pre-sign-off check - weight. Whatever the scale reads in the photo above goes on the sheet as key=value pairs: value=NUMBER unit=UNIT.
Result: value=1.35 unit=kg
